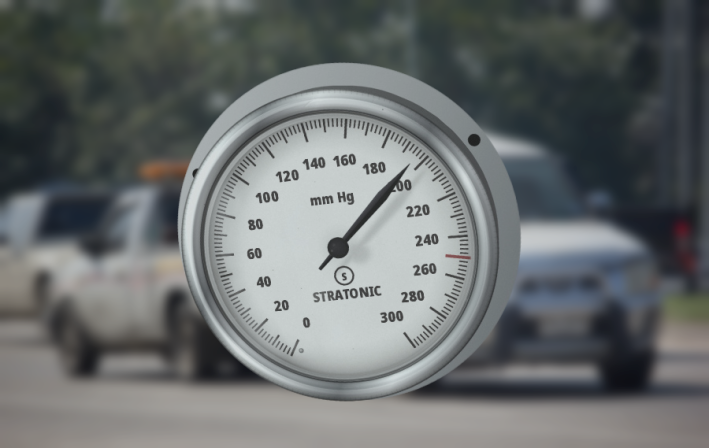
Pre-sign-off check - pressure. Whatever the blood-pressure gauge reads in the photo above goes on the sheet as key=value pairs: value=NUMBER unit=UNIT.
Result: value=196 unit=mmHg
